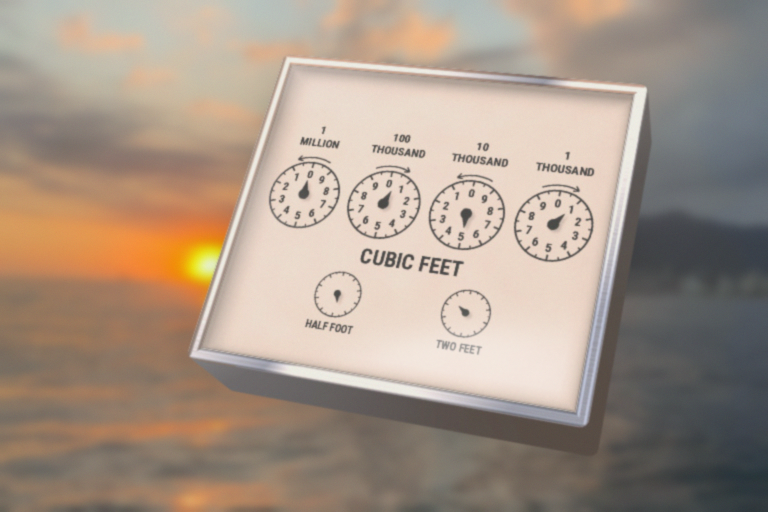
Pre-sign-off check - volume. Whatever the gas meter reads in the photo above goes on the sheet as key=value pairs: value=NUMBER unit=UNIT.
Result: value=5100 unit=ft³
